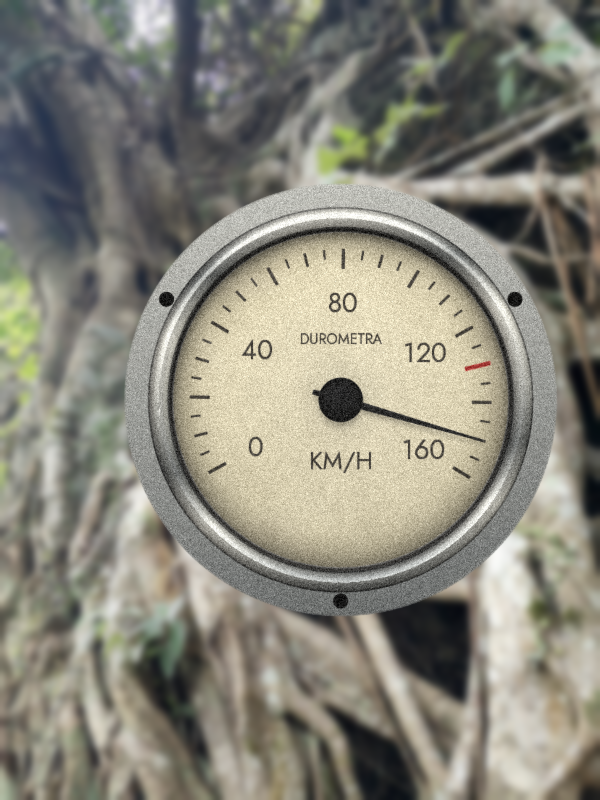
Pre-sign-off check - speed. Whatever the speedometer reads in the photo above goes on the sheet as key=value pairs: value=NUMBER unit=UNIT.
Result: value=150 unit=km/h
